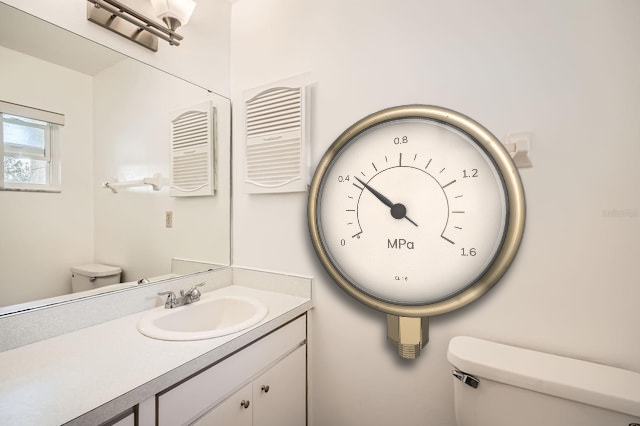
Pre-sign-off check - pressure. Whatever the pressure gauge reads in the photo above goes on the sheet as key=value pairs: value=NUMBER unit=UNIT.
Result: value=0.45 unit=MPa
